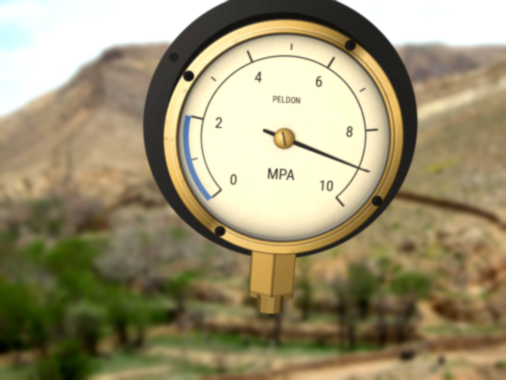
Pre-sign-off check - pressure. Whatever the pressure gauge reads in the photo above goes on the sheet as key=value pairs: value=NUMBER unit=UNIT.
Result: value=9 unit=MPa
